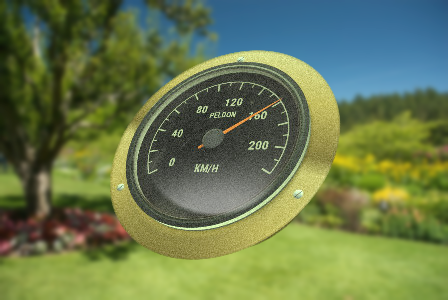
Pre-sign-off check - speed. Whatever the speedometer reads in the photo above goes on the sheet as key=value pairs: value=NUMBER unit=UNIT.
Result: value=160 unit=km/h
